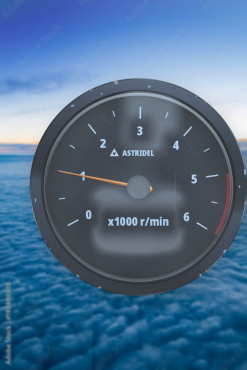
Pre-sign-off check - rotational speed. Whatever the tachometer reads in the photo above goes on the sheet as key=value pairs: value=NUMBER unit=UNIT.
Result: value=1000 unit=rpm
